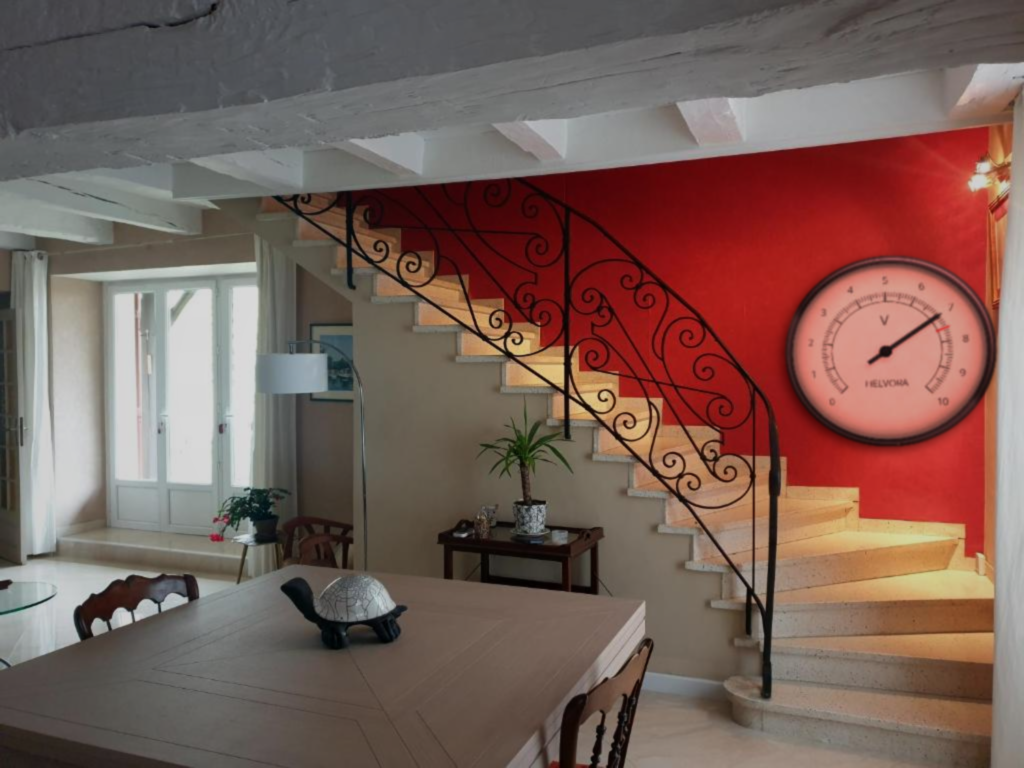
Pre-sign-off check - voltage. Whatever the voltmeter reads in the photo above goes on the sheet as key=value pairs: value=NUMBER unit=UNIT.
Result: value=7 unit=V
